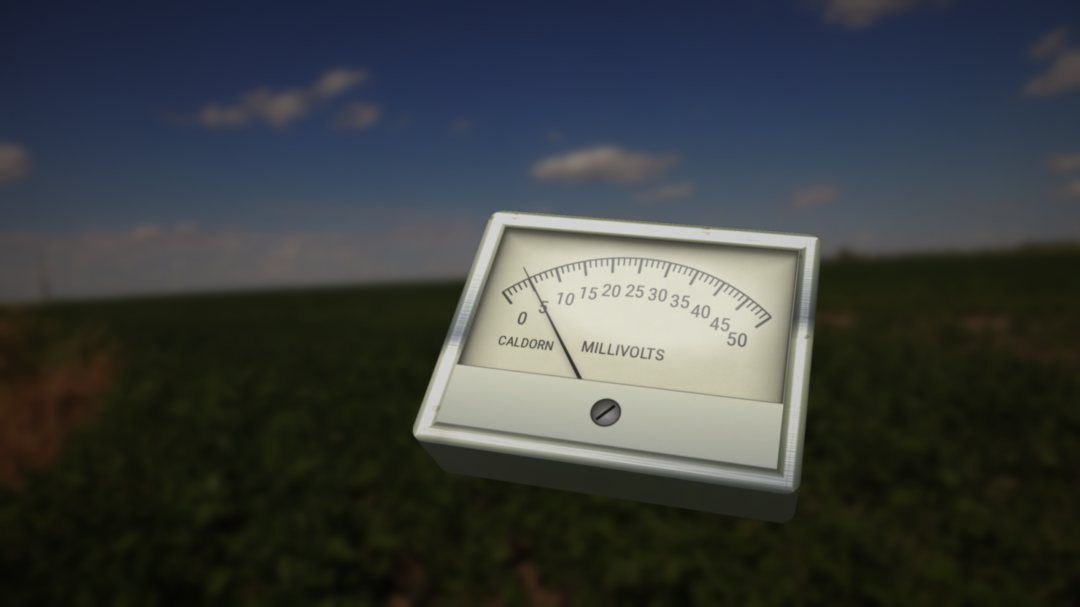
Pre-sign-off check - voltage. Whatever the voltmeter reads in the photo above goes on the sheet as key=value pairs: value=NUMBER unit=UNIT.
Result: value=5 unit=mV
